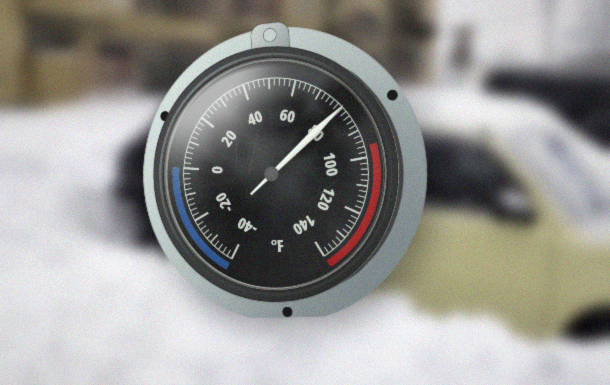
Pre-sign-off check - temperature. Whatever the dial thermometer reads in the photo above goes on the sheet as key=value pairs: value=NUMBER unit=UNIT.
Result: value=80 unit=°F
